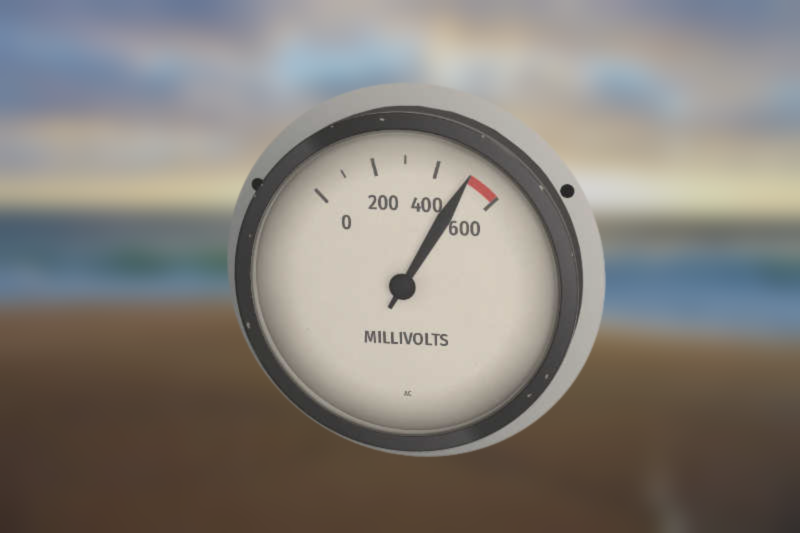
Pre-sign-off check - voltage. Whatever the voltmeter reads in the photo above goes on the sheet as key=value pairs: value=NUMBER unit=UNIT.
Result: value=500 unit=mV
